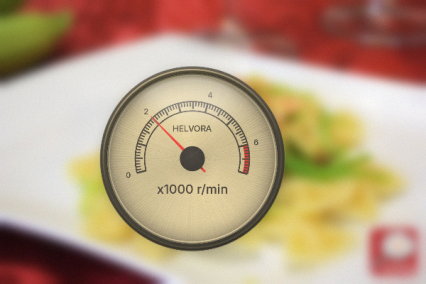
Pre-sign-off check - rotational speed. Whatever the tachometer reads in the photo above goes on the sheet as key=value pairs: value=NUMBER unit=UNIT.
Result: value=2000 unit=rpm
